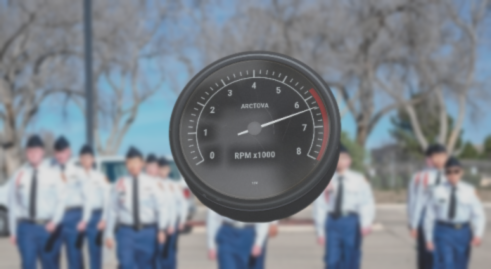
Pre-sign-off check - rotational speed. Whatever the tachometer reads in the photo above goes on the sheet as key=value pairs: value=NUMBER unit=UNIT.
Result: value=6400 unit=rpm
